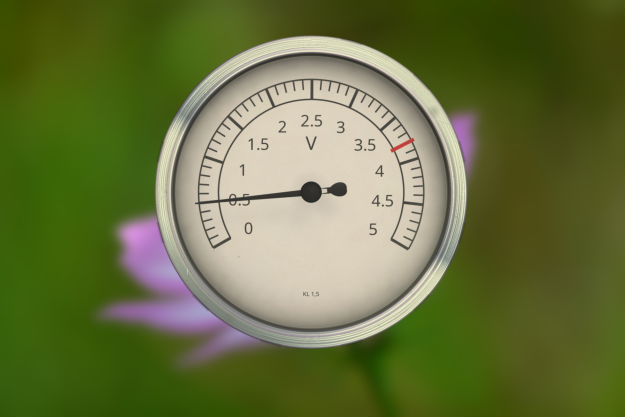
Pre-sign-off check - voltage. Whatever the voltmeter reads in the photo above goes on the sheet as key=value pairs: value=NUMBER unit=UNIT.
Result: value=0.5 unit=V
